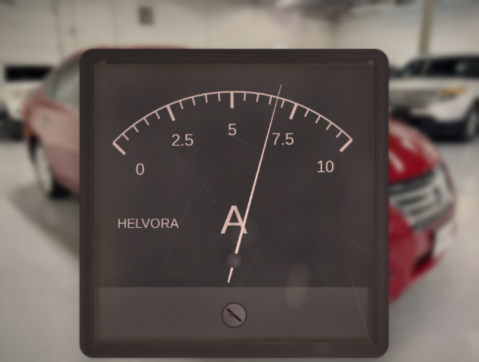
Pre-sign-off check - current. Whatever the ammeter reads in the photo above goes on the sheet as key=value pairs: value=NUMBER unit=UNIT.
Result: value=6.75 unit=A
